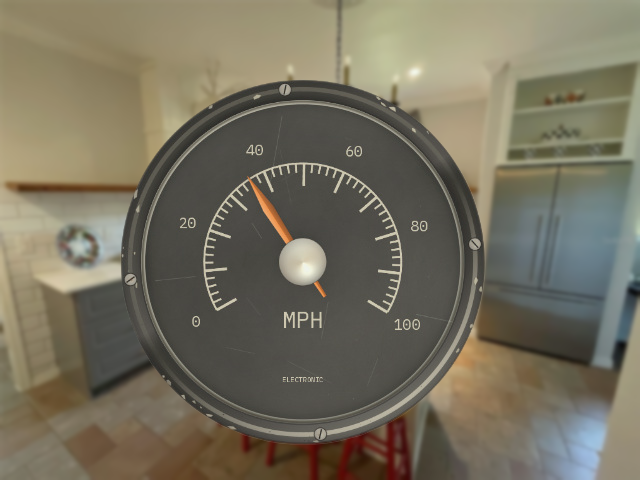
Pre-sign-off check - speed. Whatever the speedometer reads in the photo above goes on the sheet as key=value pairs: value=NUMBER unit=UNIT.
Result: value=36 unit=mph
